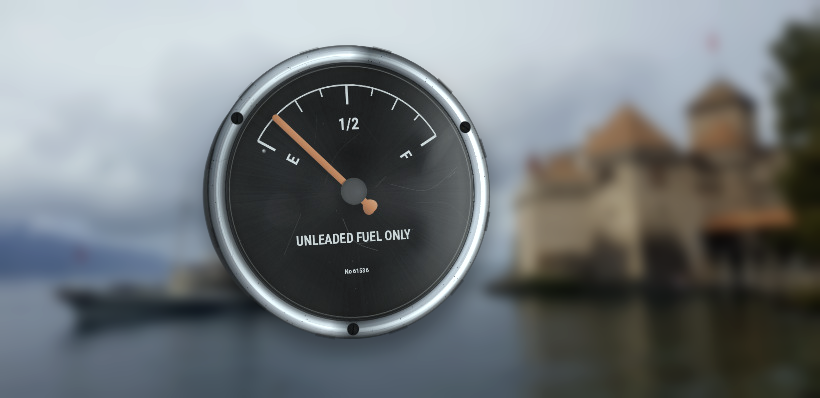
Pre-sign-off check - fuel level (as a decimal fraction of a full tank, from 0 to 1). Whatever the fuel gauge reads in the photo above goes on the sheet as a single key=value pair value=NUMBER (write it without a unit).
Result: value=0.125
